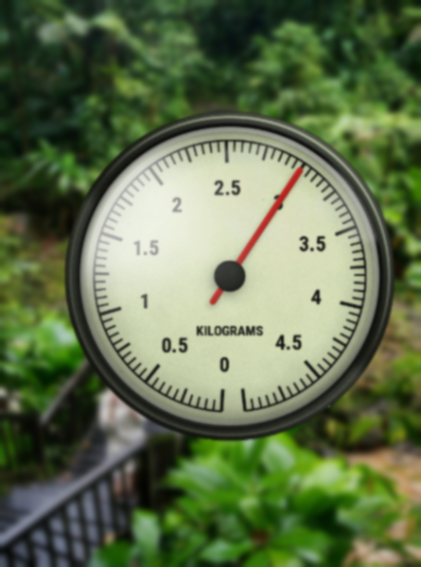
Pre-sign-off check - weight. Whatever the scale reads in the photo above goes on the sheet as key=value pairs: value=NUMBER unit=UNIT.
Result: value=3 unit=kg
